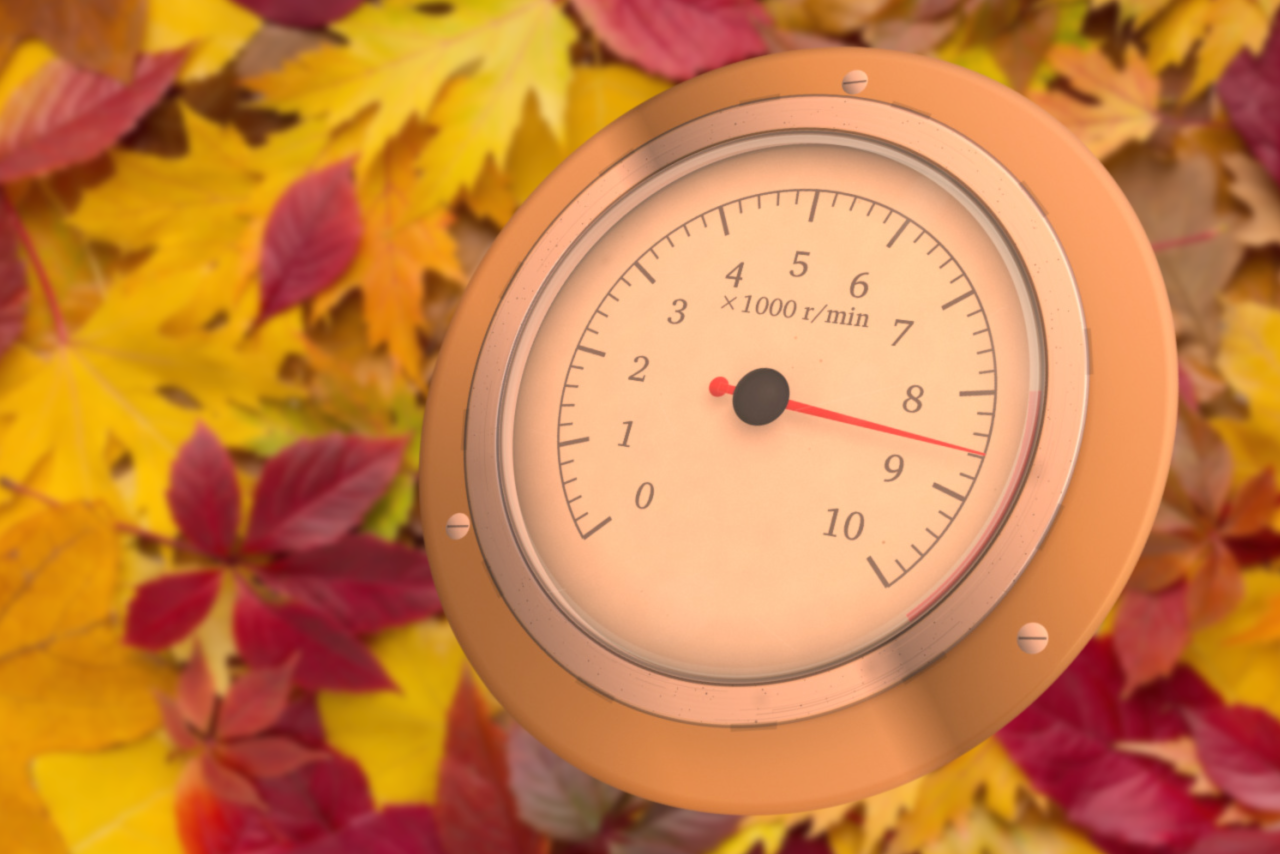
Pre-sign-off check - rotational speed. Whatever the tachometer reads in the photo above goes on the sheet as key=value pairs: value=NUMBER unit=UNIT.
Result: value=8600 unit=rpm
